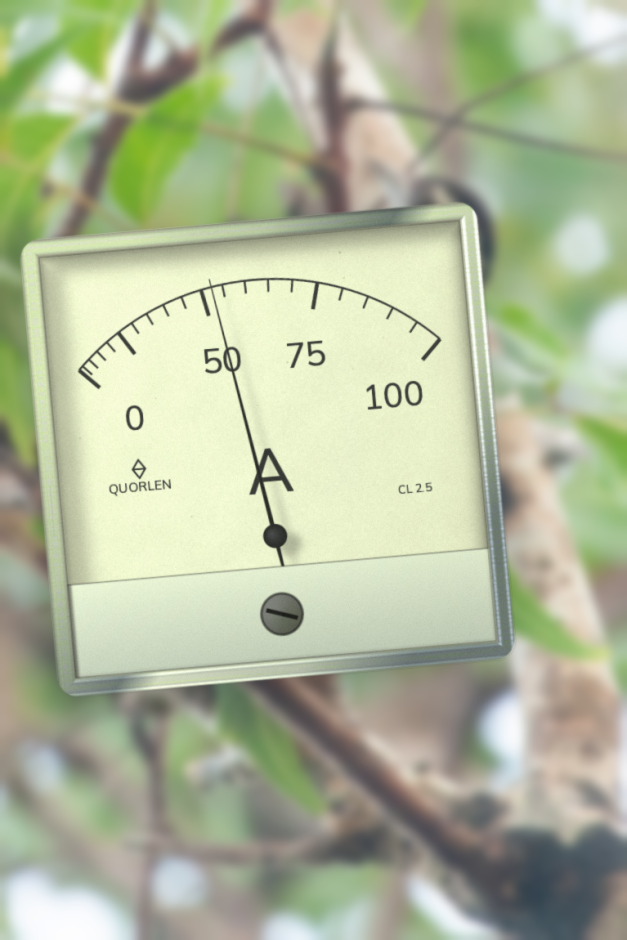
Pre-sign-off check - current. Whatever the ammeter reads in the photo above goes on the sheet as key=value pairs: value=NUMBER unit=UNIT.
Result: value=52.5 unit=A
